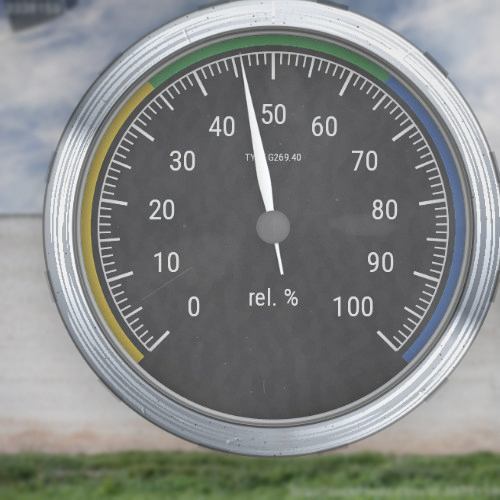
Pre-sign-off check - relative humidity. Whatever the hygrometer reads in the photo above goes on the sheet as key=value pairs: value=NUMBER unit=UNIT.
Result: value=46 unit=%
